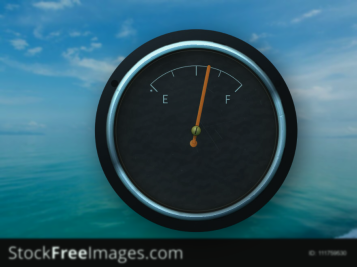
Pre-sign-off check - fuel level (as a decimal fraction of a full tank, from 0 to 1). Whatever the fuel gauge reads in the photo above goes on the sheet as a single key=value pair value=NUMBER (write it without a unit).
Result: value=0.625
